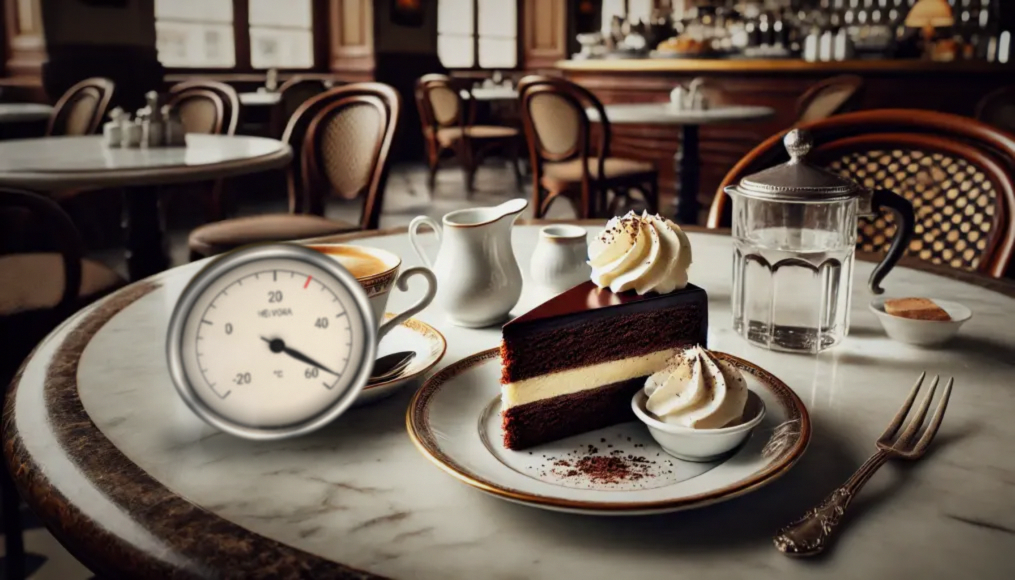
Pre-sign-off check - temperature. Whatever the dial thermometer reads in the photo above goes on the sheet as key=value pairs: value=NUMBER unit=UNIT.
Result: value=56 unit=°C
